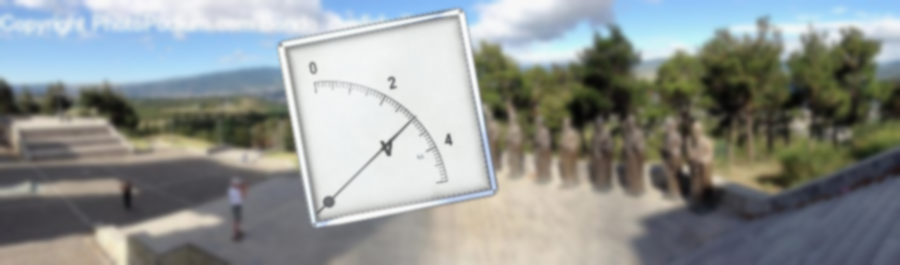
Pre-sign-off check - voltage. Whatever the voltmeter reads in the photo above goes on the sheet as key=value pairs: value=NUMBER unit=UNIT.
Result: value=3 unit=V
